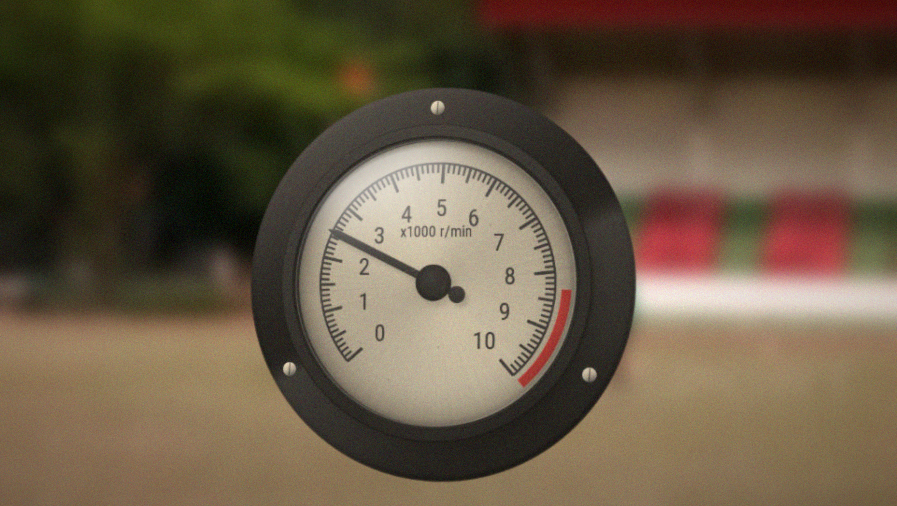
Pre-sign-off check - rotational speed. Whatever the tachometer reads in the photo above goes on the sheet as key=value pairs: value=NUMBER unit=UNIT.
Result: value=2500 unit=rpm
